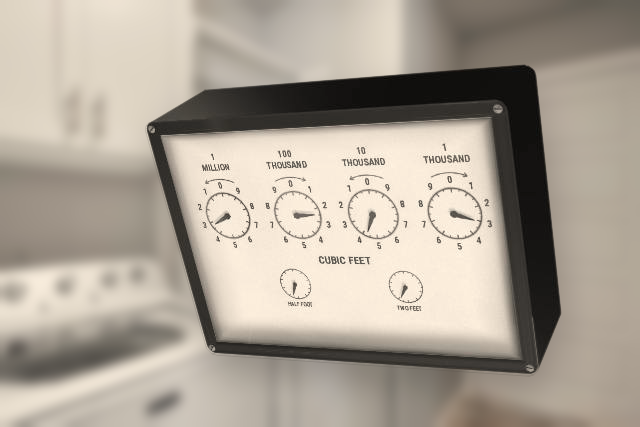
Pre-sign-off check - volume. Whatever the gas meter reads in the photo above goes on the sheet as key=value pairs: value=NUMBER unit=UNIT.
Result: value=324300 unit=ft³
